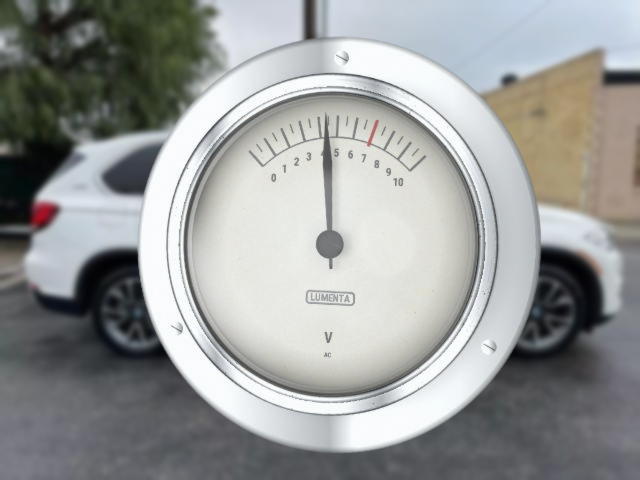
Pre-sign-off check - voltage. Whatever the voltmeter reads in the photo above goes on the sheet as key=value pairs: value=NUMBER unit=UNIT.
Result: value=4.5 unit=V
